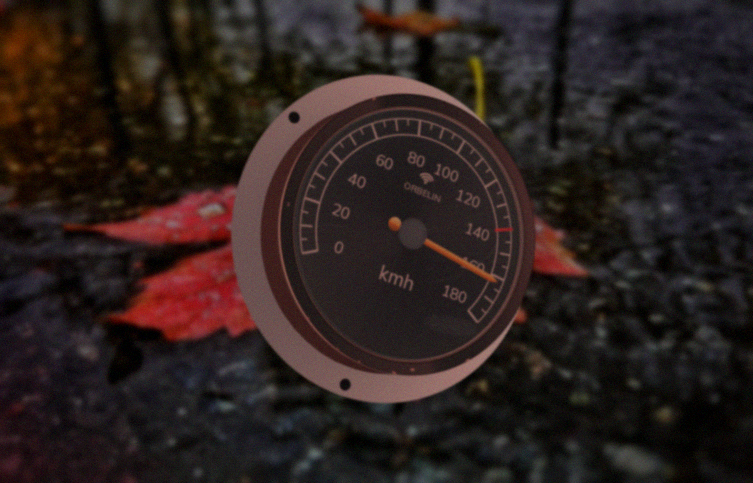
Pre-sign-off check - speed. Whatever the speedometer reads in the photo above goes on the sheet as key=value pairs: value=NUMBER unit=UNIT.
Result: value=162.5 unit=km/h
